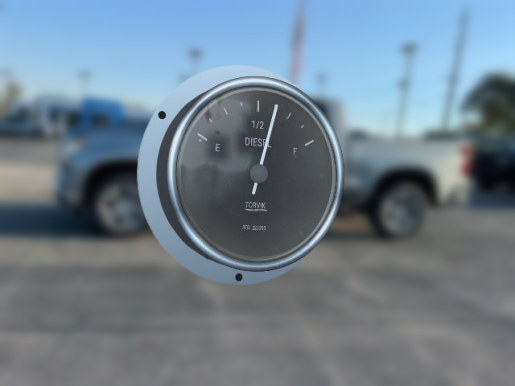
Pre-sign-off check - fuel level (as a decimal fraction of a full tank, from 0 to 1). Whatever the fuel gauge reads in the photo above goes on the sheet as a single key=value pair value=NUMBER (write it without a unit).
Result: value=0.625
